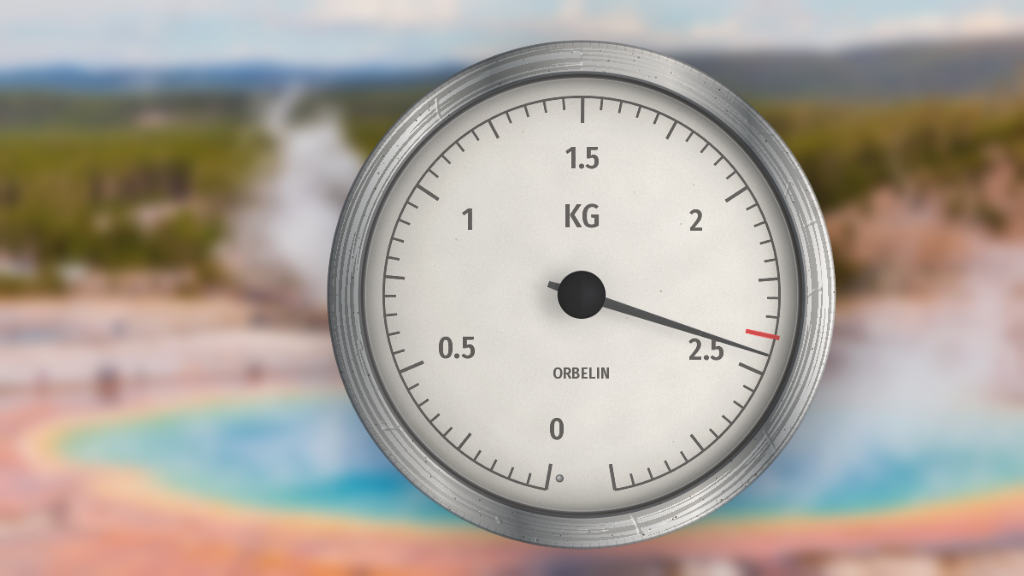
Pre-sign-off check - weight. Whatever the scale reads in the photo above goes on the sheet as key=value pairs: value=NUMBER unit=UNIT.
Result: value=2.45 unit=kg
